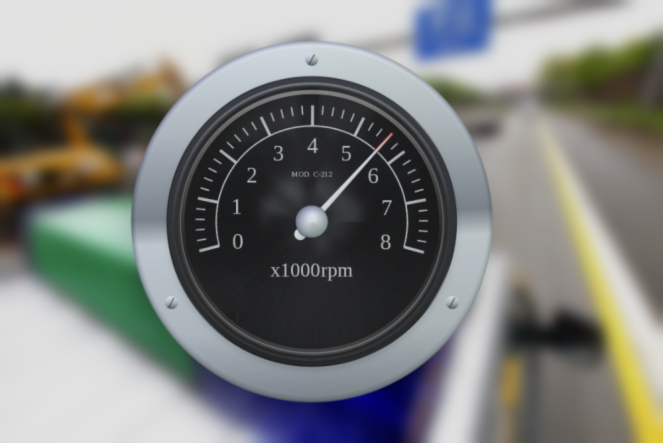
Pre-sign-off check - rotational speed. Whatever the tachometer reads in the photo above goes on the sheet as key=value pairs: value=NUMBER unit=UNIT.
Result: value=5600 unit=rpm
